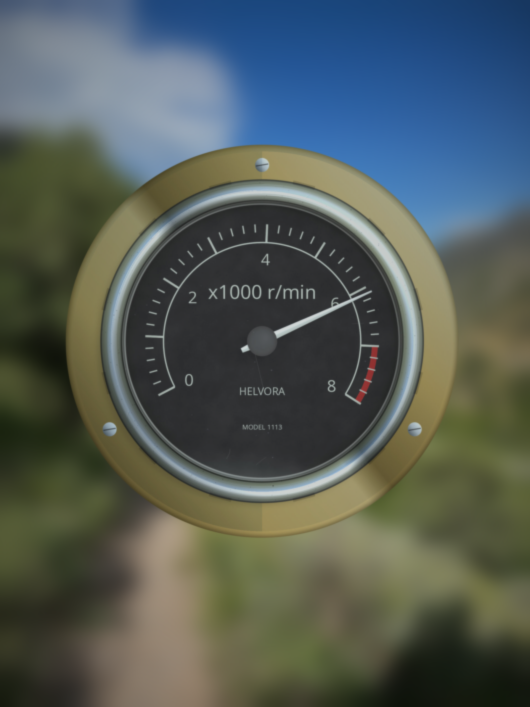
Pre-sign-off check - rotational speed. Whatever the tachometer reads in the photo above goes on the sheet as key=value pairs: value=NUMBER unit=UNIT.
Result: value=6100 unit=rpm
